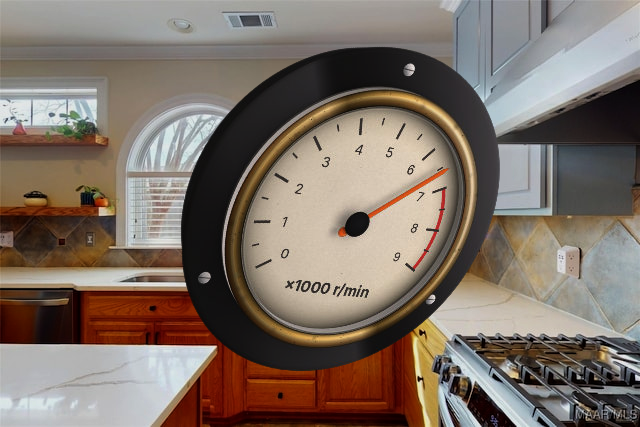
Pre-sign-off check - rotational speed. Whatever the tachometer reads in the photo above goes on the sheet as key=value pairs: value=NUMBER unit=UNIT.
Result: value=6500 unit=rpm
